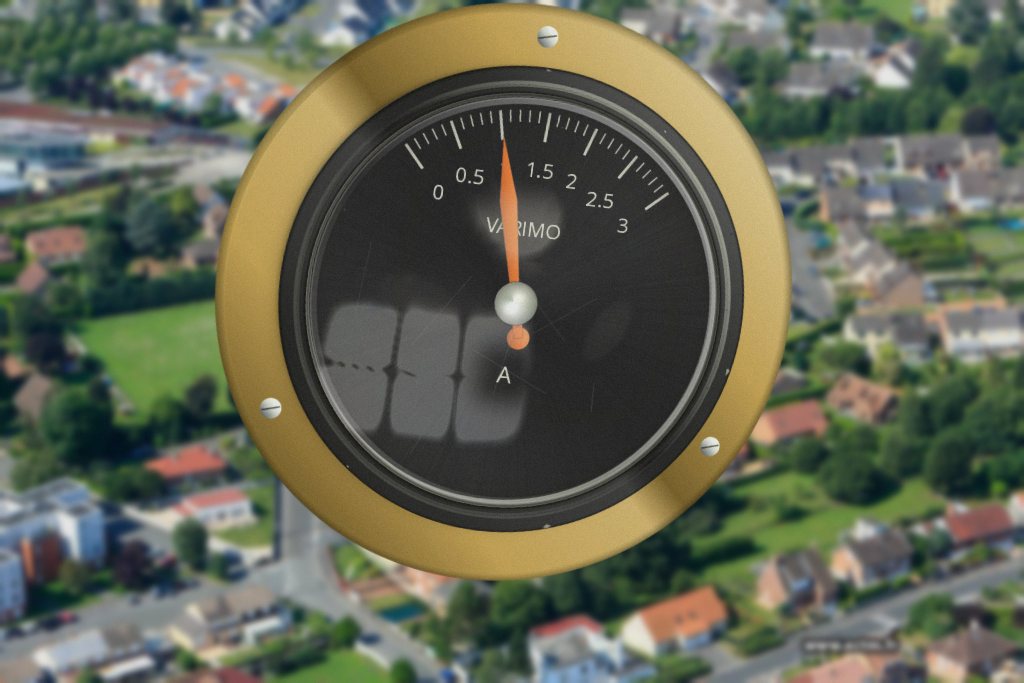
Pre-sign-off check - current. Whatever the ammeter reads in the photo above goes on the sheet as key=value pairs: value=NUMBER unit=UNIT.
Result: value=1 unit=A
